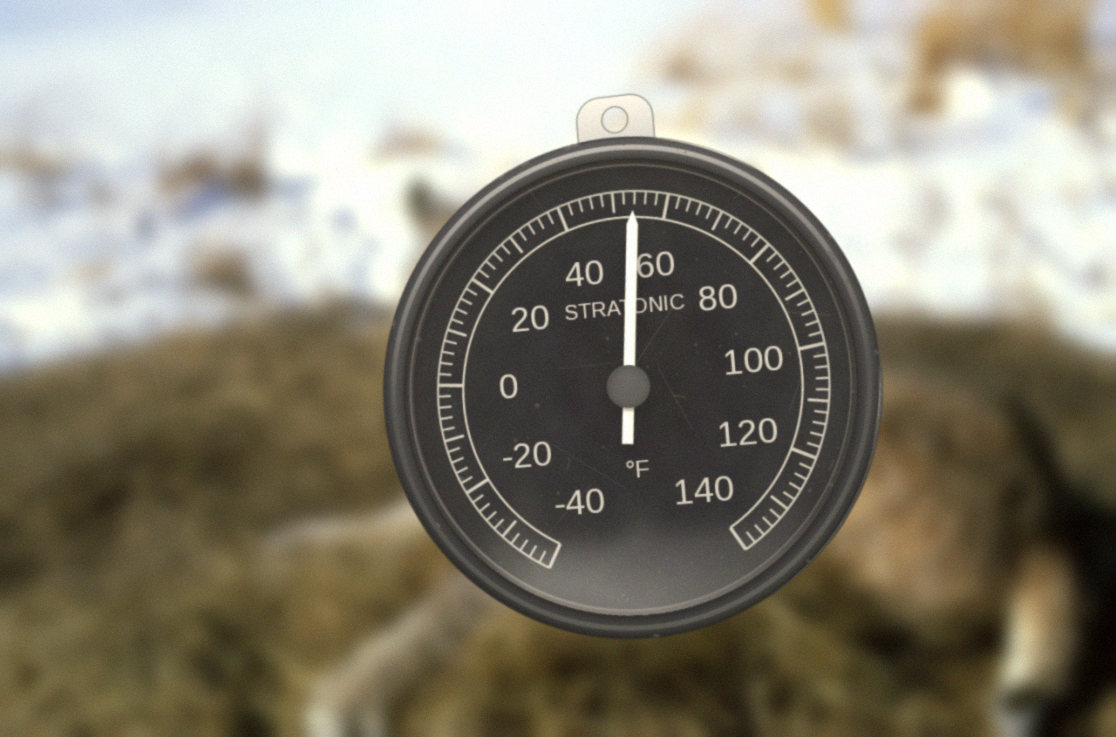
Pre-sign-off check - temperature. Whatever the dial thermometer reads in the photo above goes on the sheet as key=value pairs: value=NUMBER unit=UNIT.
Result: value=54 unit=°F
